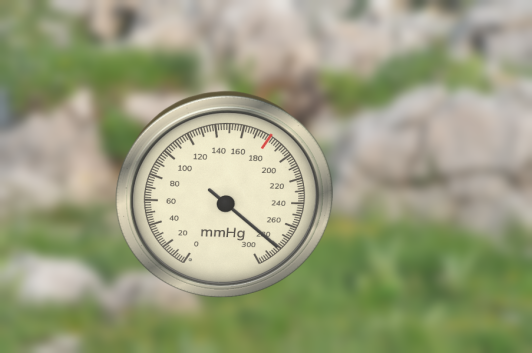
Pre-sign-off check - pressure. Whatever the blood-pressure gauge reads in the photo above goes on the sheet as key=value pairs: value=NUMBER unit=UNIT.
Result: value=280 unit=mmHg
